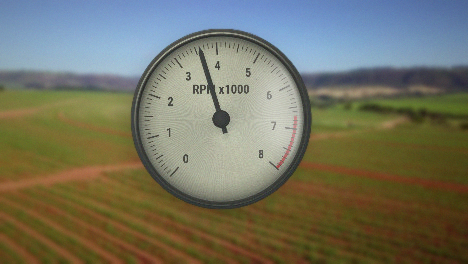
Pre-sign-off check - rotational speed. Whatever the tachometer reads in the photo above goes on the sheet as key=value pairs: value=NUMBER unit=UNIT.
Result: value=3600 unit=rpm
